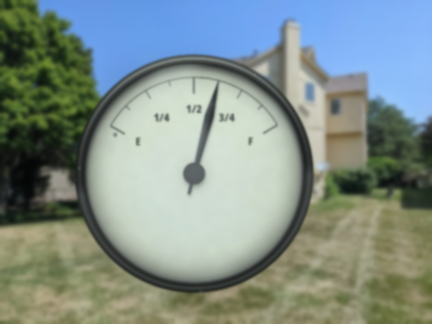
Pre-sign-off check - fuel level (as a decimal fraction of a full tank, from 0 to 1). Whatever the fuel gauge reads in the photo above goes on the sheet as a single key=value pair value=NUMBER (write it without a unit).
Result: value=0.625
